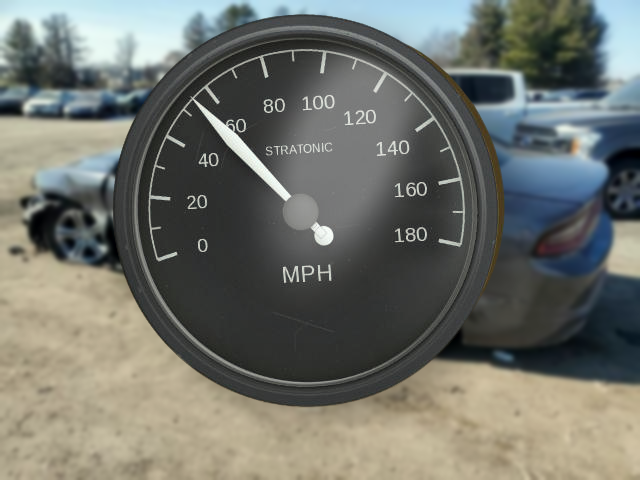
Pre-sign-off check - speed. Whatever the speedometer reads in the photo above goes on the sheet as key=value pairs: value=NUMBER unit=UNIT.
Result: value=55 unit=mph
